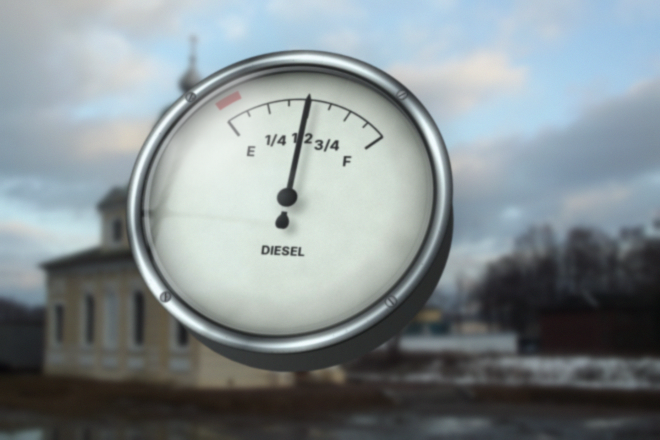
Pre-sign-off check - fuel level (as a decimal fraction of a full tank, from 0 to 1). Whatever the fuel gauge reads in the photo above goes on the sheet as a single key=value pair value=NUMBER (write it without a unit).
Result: value=0.5
